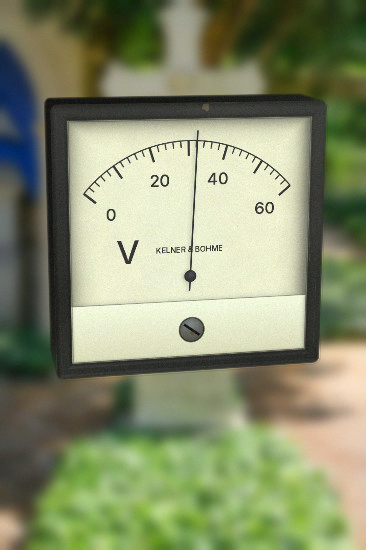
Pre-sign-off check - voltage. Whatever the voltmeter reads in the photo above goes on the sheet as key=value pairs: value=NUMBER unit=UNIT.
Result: value=32 unit=V
